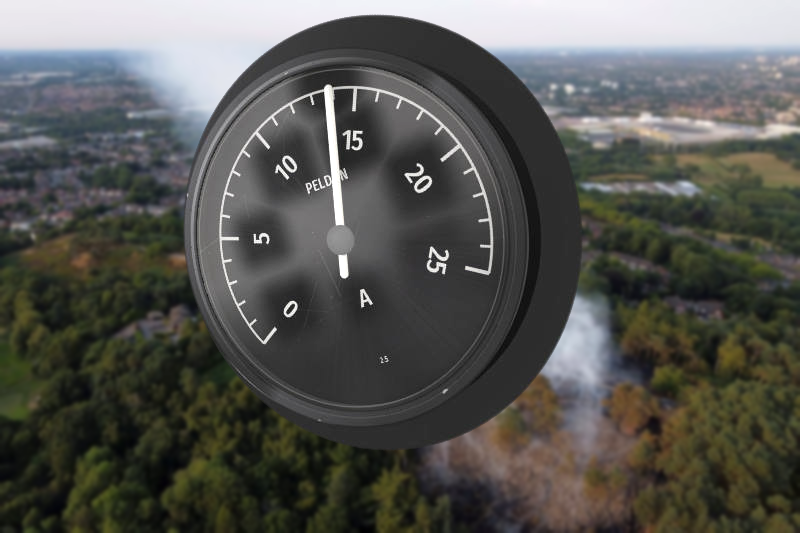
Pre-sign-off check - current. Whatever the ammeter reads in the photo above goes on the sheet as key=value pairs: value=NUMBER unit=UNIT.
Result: value=14 unit=A
